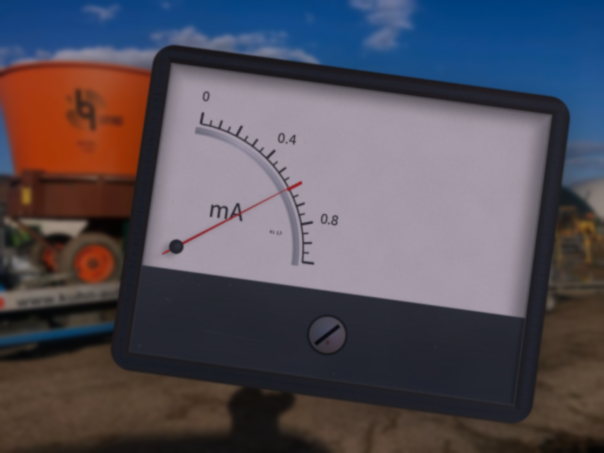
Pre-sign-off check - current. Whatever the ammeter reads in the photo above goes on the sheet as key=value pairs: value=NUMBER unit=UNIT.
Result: value=0.6 unit=mA
